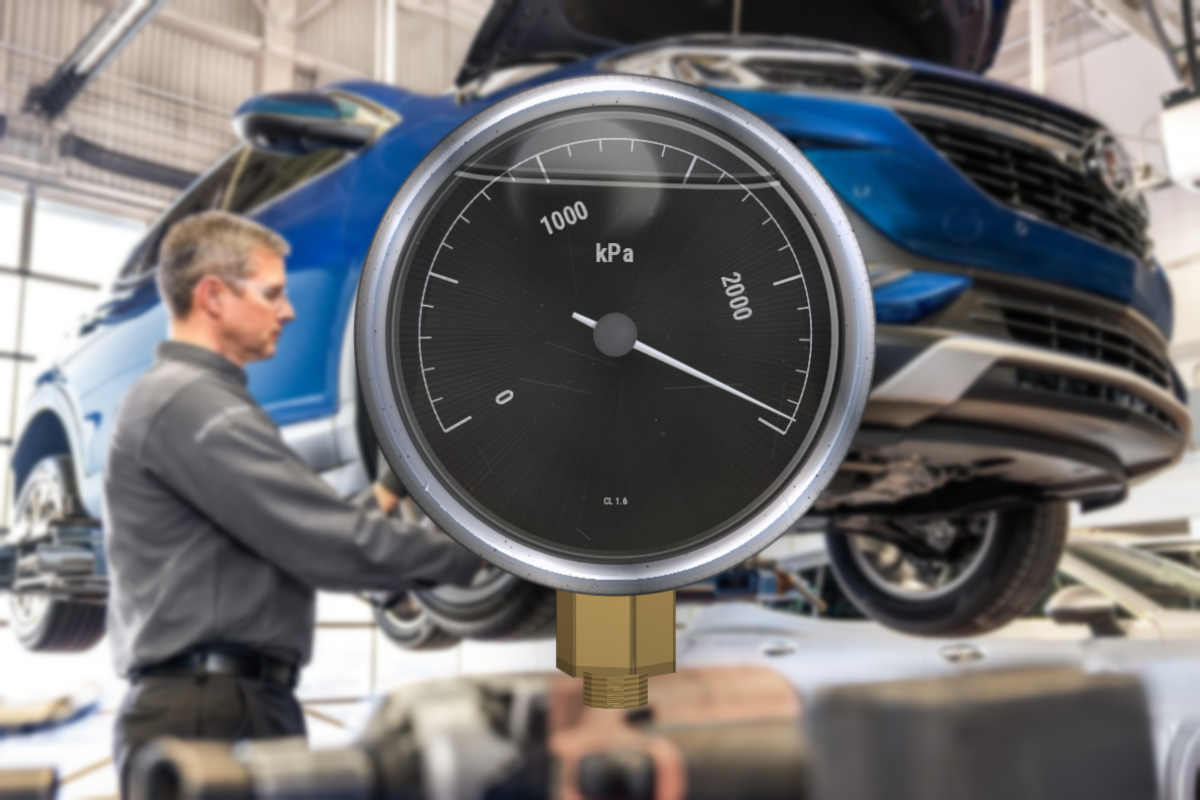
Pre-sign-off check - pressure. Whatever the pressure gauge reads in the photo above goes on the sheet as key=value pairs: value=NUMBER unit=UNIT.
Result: value=2450 unit=kPa
